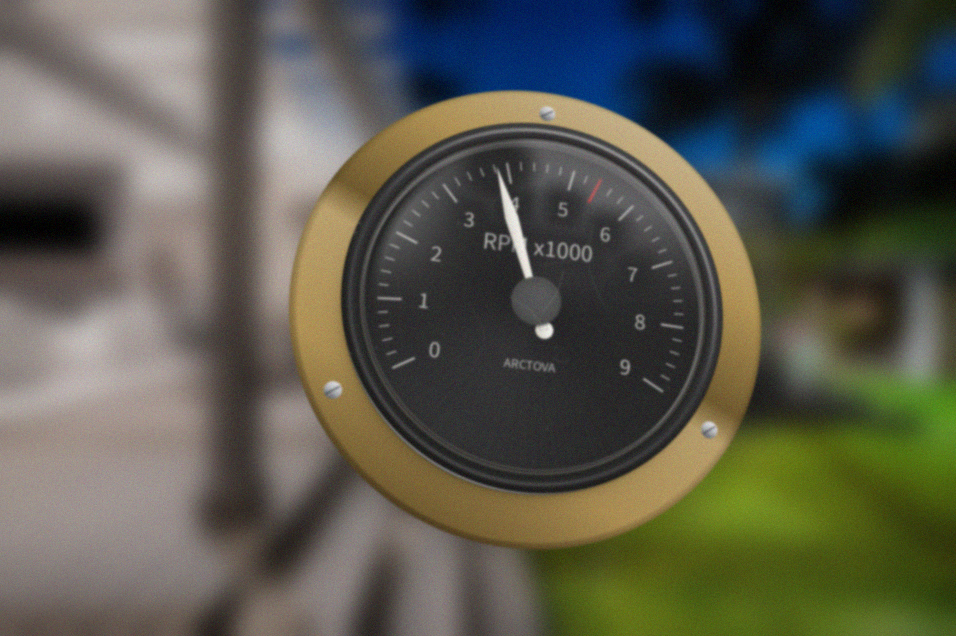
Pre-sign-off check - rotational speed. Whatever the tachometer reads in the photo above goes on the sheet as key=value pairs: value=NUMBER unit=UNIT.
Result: value=3800 unit=rpm
